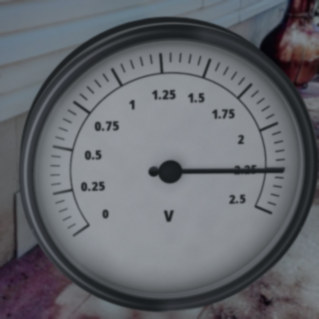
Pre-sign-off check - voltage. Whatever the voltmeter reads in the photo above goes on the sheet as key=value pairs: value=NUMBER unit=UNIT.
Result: value=2.25 unit=V
